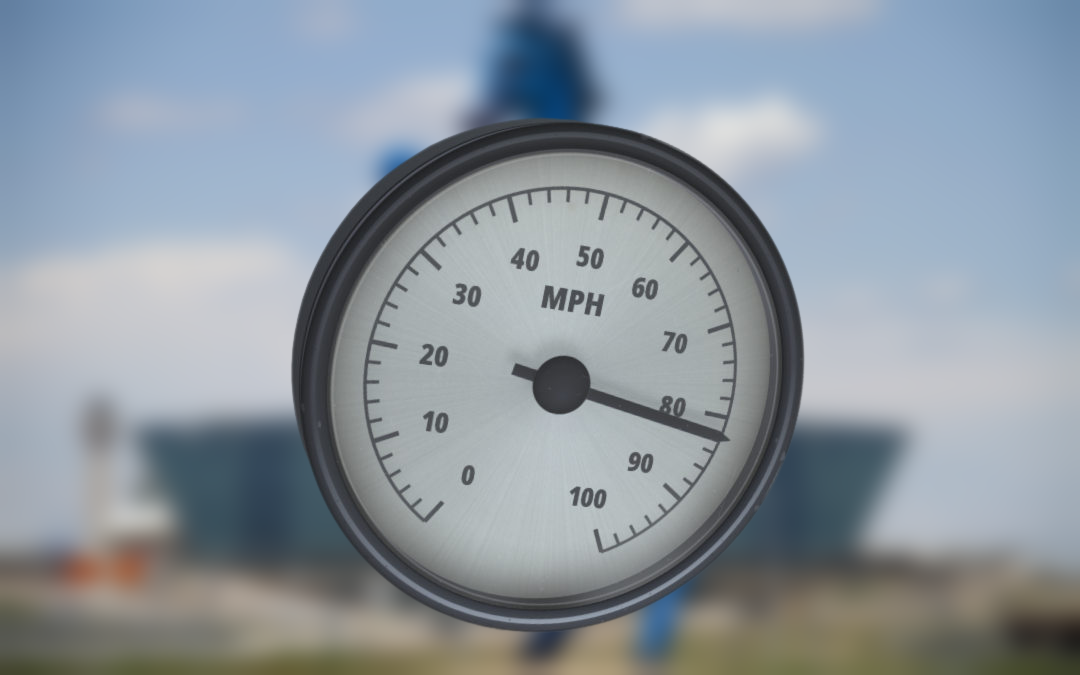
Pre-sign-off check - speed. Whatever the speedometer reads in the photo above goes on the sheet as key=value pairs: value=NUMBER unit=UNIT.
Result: value=82 unit=mph
